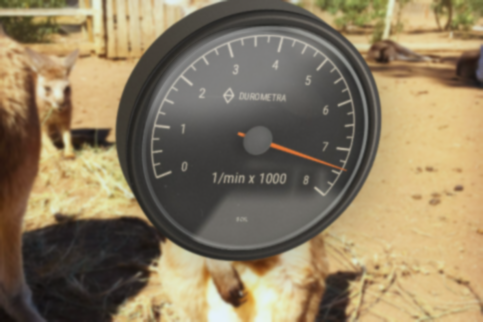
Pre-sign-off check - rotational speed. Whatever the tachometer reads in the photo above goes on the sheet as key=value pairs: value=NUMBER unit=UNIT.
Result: value=7375 unit=rpm
